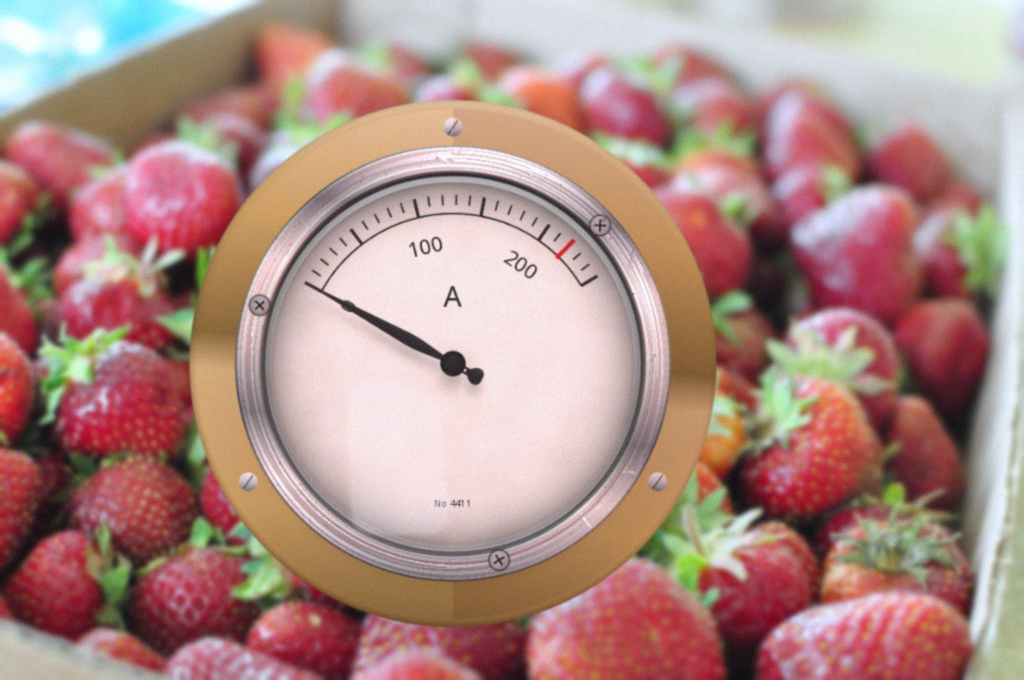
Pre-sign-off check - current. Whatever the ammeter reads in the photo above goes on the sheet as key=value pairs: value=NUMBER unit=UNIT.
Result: value=0 unit=A
